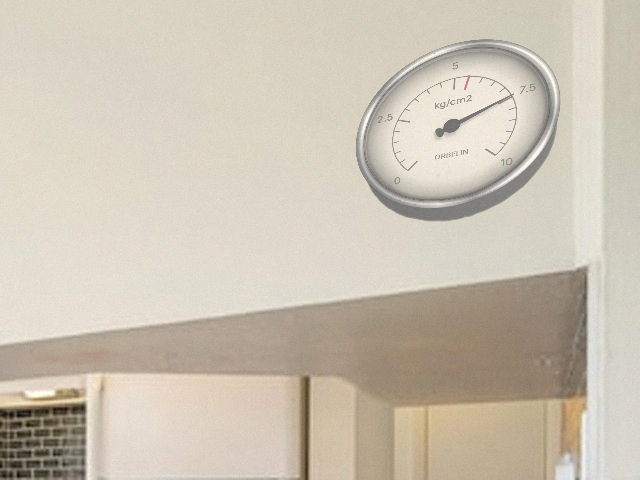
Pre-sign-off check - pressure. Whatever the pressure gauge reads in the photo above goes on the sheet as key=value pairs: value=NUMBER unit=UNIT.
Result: value=7.5 unit=kg/cm²
